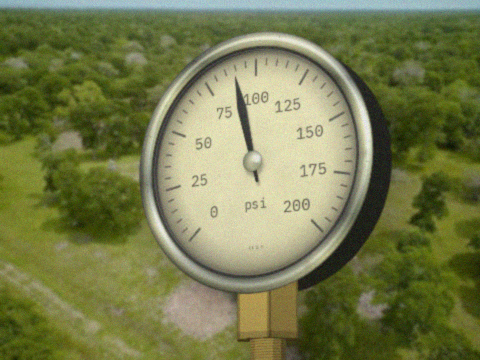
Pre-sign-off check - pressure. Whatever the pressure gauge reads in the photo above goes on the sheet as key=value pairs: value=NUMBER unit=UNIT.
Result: value=90 unit=psi
